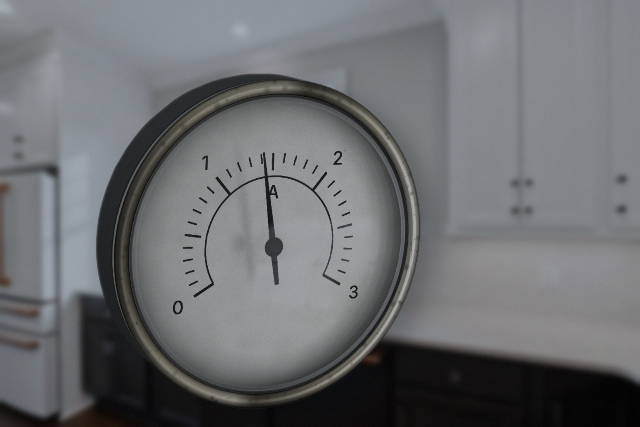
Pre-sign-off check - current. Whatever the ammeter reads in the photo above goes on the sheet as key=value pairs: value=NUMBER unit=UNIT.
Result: value=1.4 unit=A
